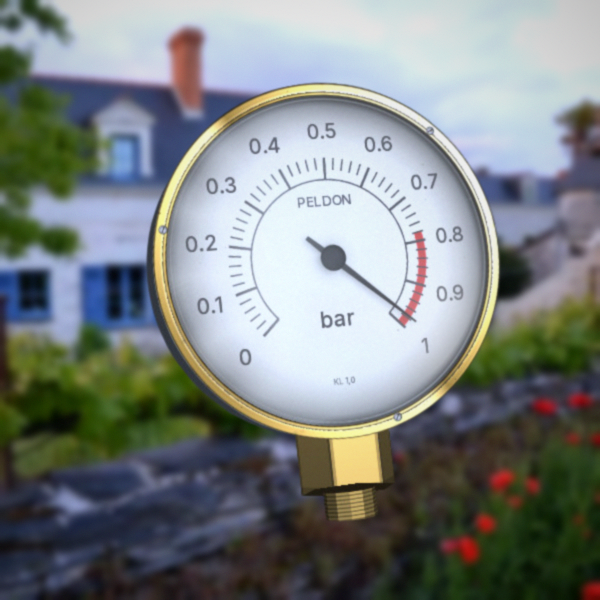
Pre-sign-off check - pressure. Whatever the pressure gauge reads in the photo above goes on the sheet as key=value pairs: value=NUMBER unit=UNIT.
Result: value=0.98 unit=bar
